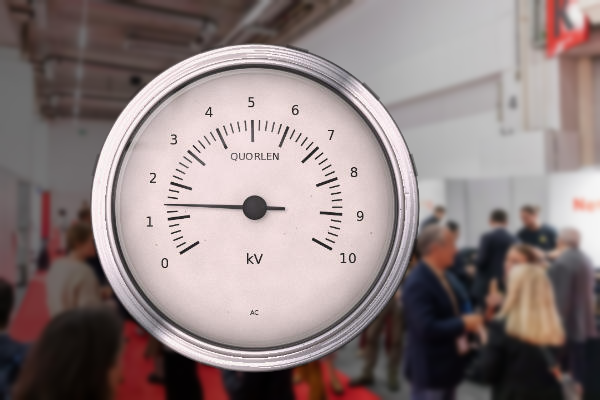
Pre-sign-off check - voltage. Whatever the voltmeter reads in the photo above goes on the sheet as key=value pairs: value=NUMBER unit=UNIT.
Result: value=1.4 unit=kV
